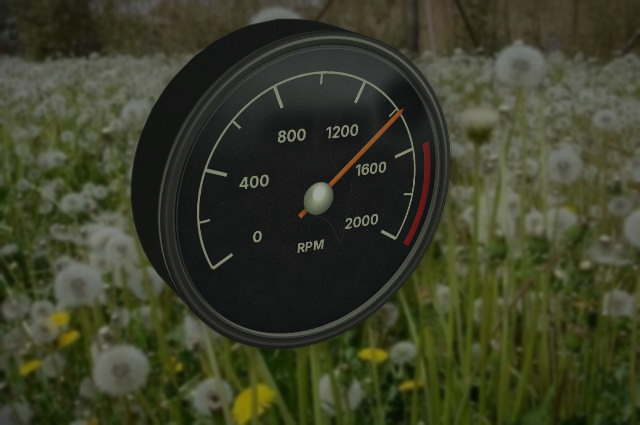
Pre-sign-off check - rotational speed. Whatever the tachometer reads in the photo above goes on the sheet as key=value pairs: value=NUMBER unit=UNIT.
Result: value=1400 unit=rpm
